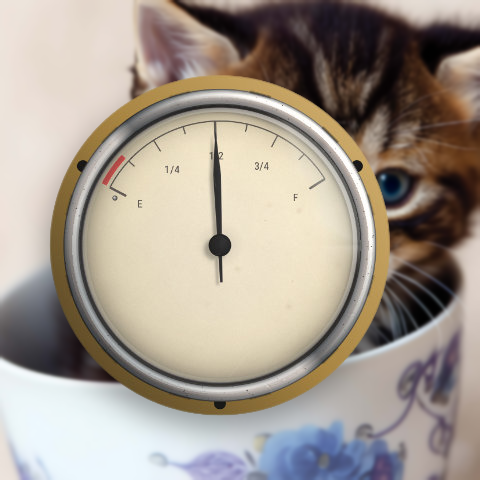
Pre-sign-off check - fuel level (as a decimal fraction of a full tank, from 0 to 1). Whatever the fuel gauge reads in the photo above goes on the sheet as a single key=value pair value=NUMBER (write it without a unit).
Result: value=0.5
